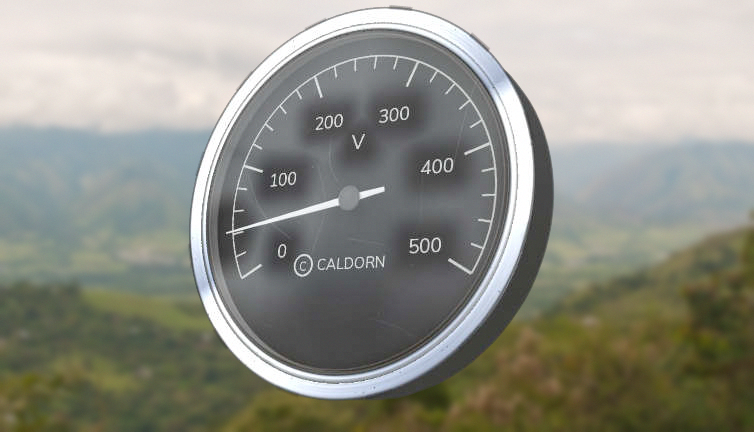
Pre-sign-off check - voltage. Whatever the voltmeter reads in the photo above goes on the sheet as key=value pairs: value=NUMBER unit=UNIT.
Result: value=40 unit=V
